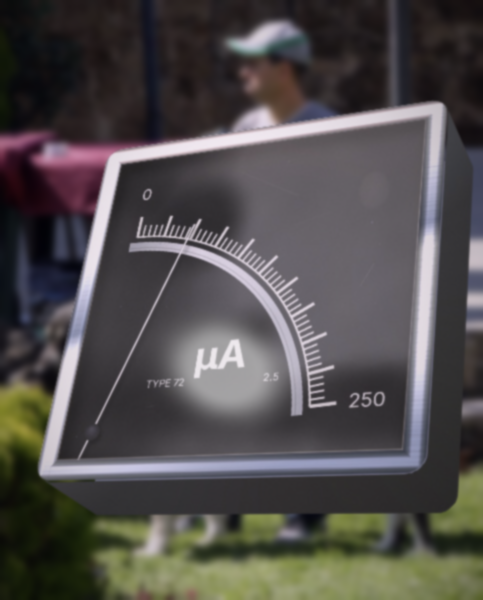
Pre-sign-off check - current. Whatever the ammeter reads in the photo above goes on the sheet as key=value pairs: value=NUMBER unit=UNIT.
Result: value=50 unit=µA
